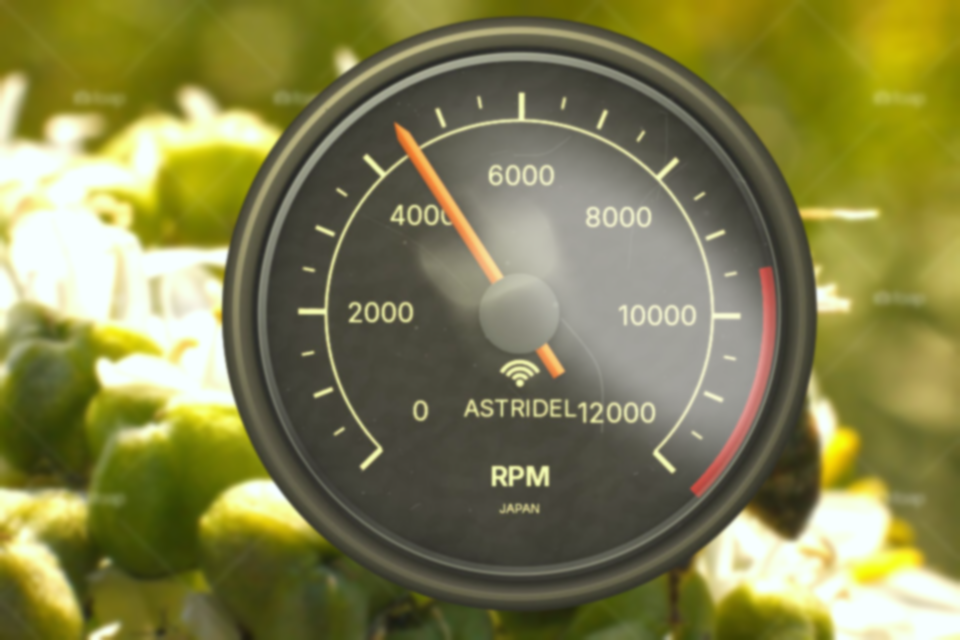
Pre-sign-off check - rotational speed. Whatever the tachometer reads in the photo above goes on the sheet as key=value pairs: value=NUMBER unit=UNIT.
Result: value=4500 unit=rpm
